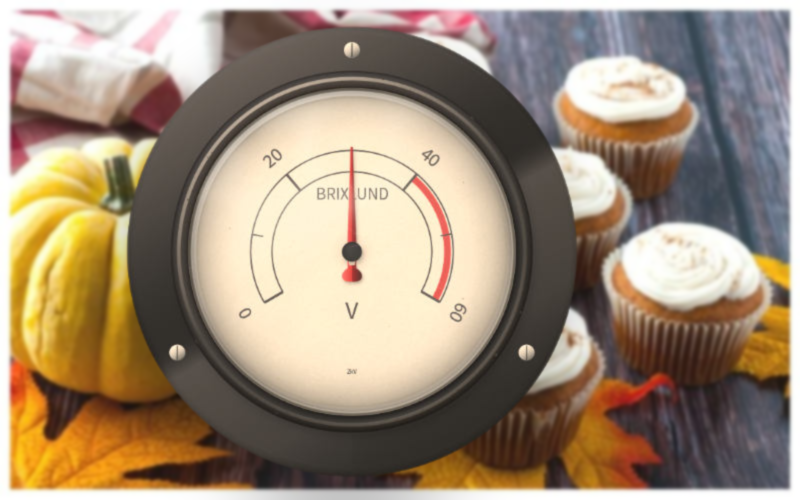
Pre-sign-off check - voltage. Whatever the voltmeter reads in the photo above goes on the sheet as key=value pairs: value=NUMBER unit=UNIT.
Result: value=30 unit=V
